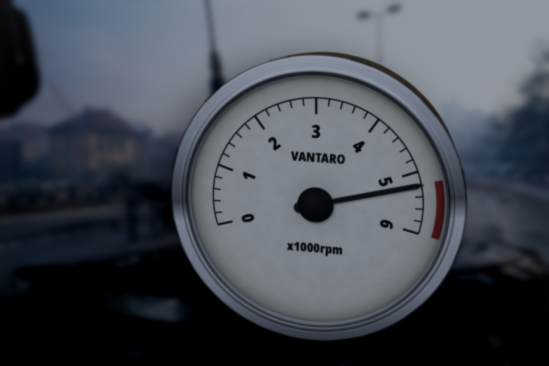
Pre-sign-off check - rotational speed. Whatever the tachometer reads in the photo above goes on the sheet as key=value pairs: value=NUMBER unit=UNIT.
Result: value=5200 unit=rpm
